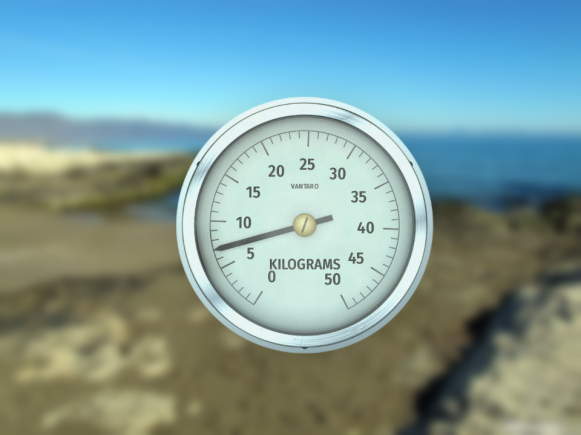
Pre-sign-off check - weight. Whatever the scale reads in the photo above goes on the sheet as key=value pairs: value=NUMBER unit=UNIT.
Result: value=7 unit=kg
